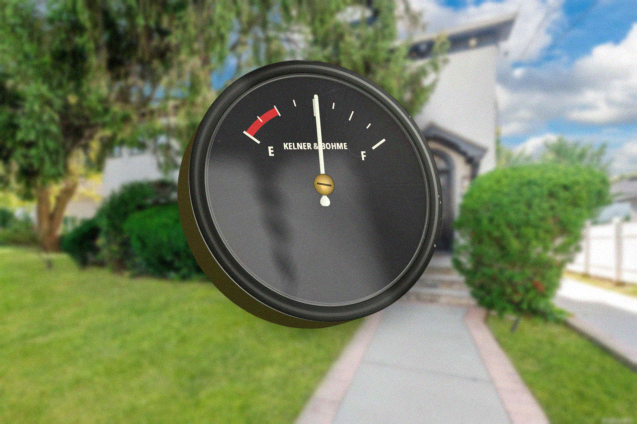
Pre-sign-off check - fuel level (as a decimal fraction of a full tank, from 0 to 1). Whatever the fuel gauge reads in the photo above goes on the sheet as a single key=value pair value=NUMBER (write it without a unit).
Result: value=0.5
